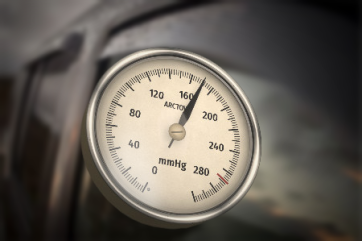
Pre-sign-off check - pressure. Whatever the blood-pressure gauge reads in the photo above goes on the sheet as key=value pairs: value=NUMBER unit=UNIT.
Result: value=170 unit=mmHg
